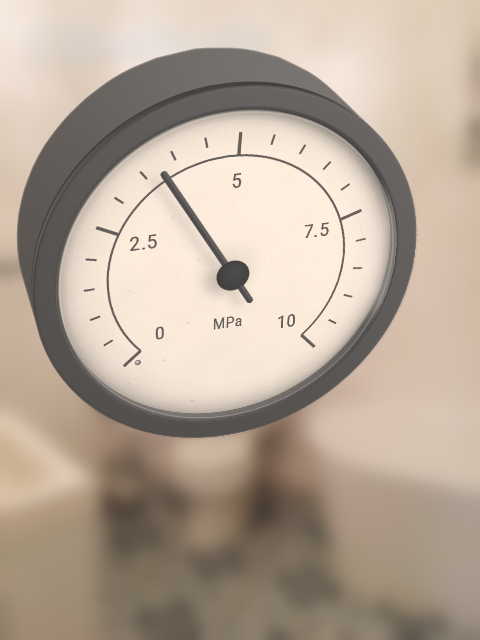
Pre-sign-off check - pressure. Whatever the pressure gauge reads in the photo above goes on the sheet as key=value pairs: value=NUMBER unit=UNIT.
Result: value=3.75 unit=MPa
